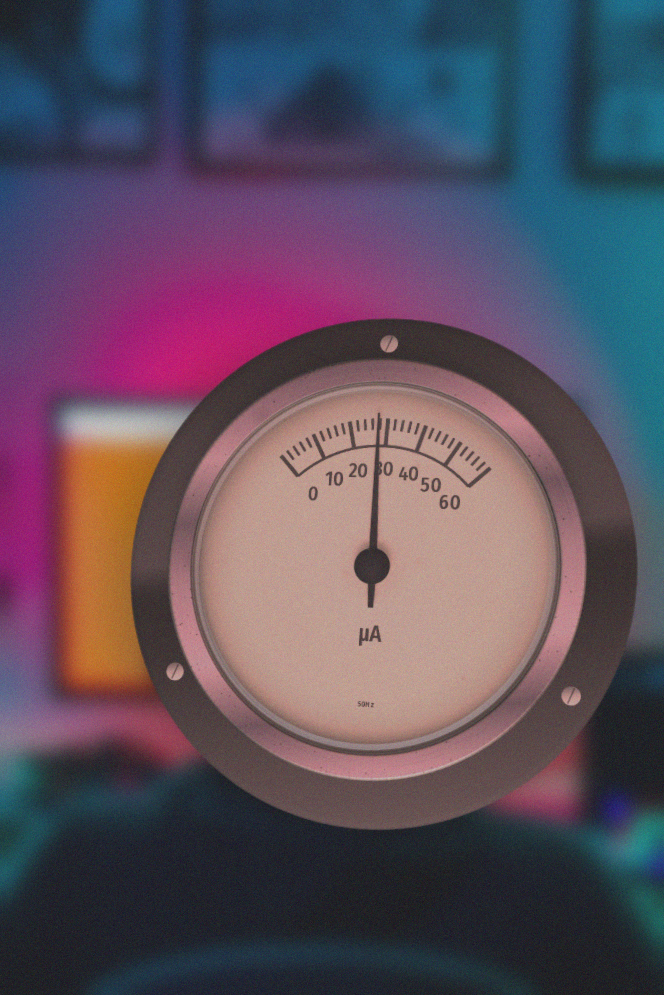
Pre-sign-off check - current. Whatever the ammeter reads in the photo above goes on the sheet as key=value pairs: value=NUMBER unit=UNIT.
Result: value=28 unit=µA
